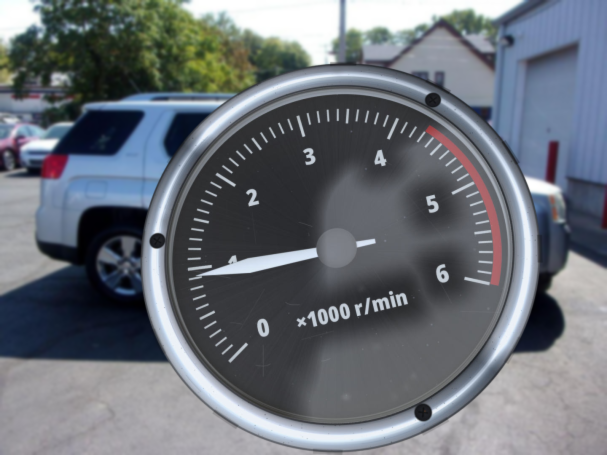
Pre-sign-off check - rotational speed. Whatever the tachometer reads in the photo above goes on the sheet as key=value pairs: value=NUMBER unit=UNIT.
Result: value=900 unit=rpm
